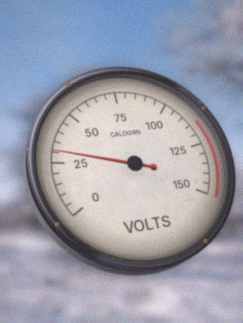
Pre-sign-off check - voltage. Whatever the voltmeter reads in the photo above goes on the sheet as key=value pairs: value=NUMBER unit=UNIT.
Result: value=30 unit=V
